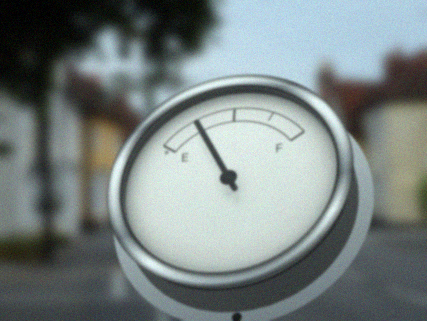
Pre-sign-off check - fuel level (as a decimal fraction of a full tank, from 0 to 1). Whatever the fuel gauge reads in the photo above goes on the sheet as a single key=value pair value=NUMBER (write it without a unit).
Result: value=0.25
